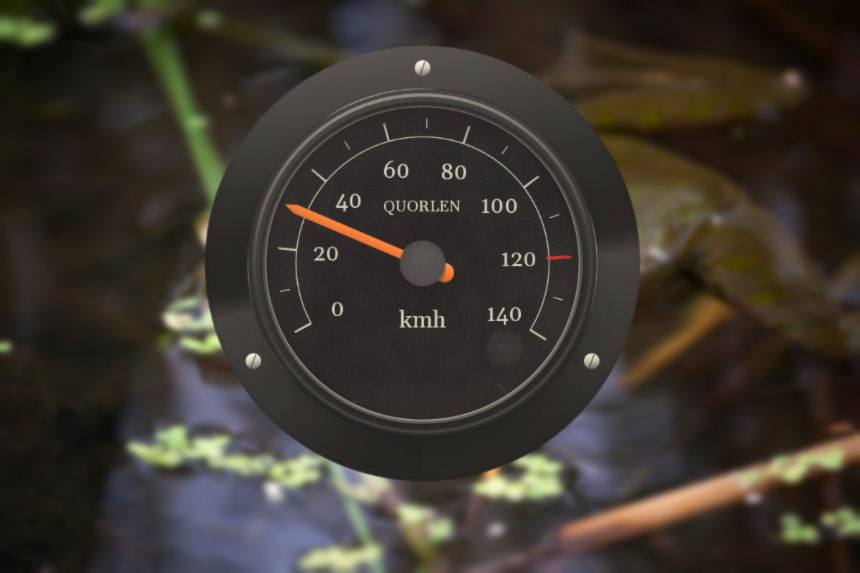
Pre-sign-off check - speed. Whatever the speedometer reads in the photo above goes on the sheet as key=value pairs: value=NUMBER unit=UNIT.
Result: value=30 unit=km/h
